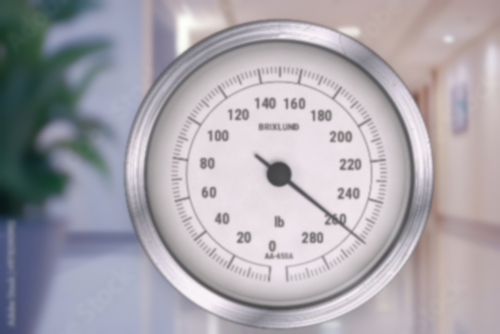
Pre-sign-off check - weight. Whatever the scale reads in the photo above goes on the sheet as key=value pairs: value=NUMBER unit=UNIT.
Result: value=260 unit=lb
